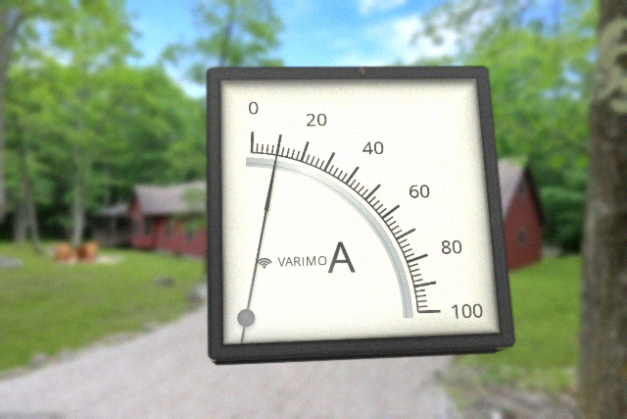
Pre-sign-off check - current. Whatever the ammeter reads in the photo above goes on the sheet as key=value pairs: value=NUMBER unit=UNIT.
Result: value=10 unit=A
